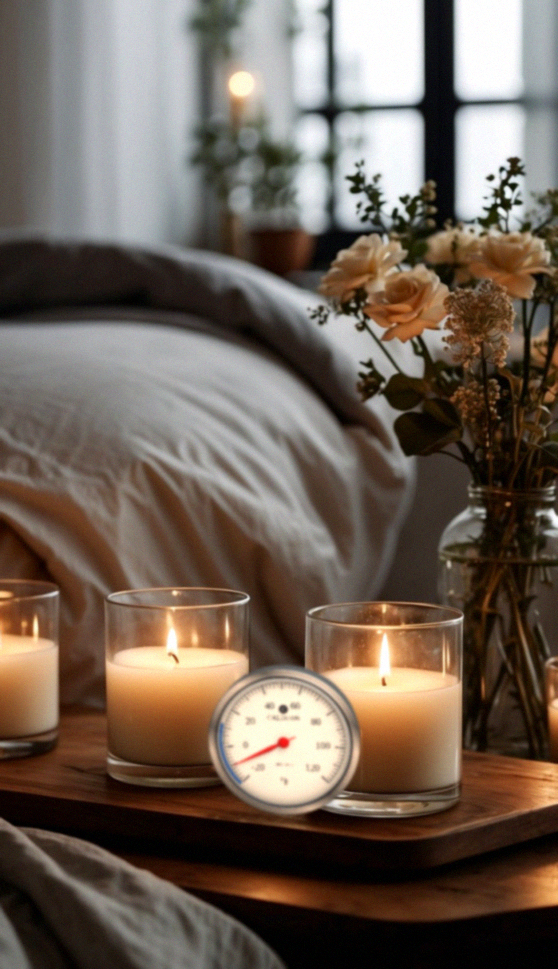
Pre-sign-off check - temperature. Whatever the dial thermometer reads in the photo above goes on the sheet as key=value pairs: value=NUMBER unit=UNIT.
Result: value=-10 unit=°F
